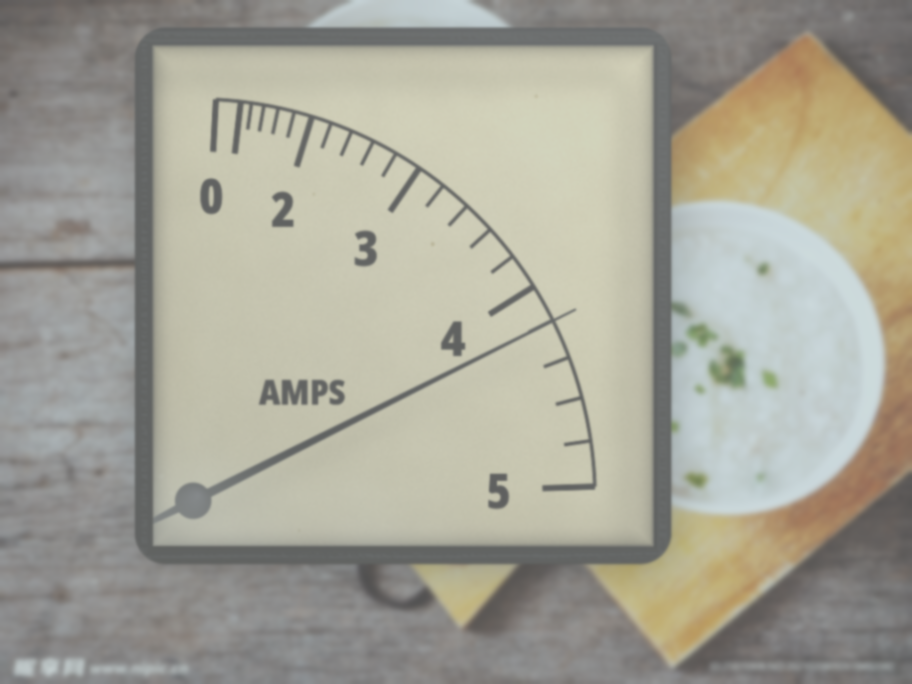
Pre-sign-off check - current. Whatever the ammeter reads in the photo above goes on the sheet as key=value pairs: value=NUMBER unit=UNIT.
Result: value=4.2 unit=A
